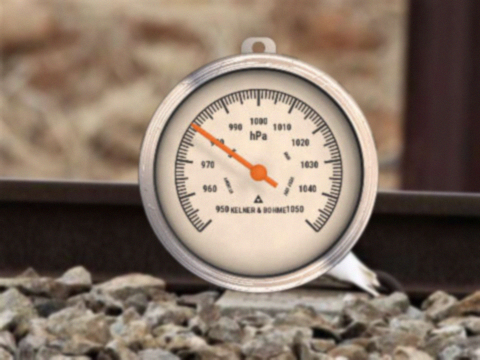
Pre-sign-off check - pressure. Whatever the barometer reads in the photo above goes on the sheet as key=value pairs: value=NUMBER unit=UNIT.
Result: value=980 unit=hPa
